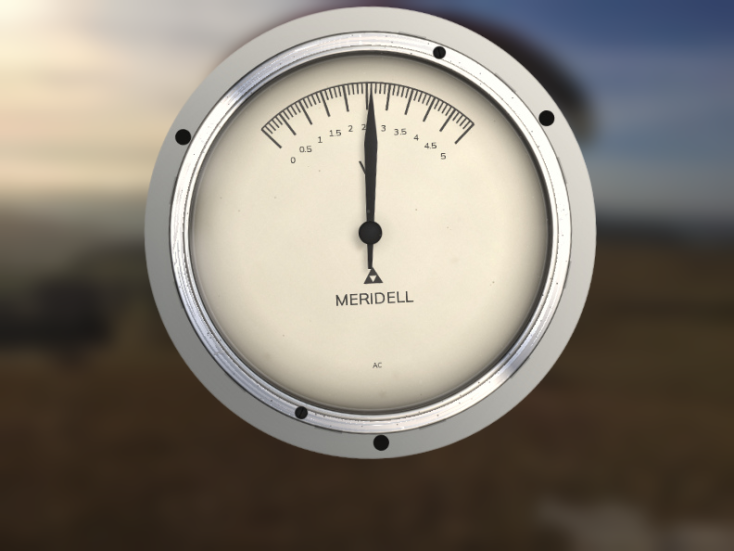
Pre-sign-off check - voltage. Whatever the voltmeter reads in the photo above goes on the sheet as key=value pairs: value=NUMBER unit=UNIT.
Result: value=2.6 unit=V
